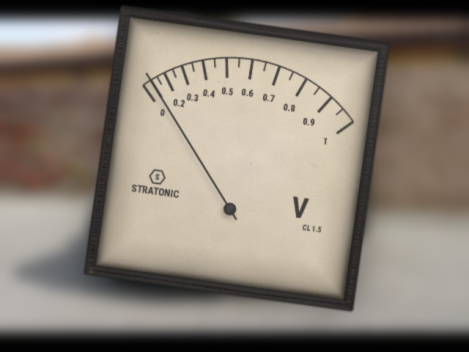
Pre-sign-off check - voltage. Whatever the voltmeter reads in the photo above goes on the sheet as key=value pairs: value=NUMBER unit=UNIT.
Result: value=0.1 unit=V
